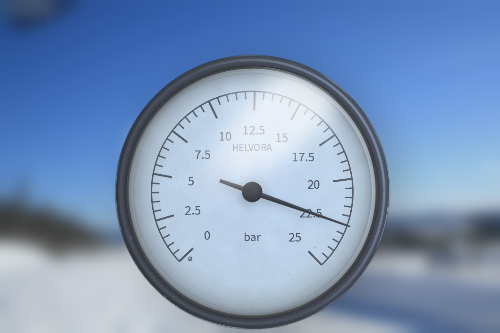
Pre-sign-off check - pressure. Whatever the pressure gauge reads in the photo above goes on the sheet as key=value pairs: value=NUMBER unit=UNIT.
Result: value=22.5 unit=bar
